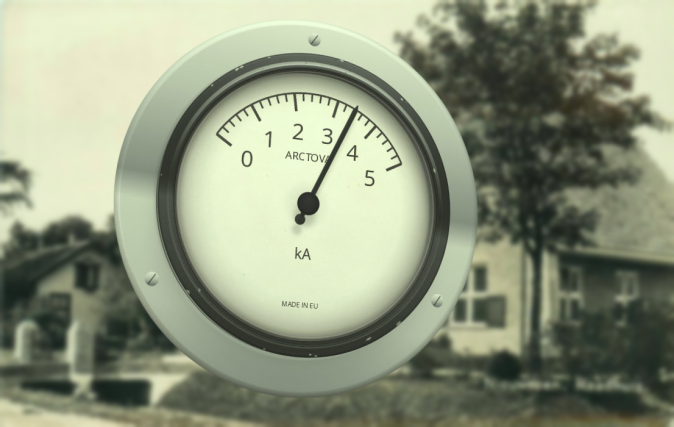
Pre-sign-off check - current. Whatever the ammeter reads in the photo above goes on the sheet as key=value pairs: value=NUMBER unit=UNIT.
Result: value=3.4 unit=kA
